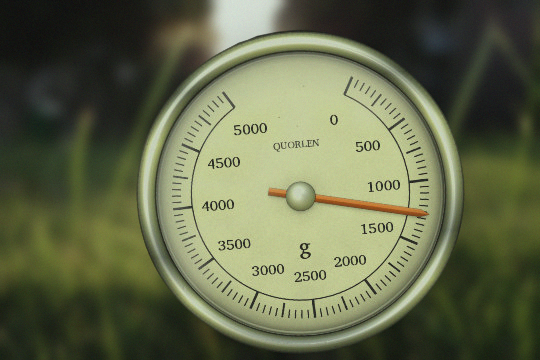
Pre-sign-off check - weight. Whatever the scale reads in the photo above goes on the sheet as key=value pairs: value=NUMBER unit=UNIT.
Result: value=1250 unit=g
